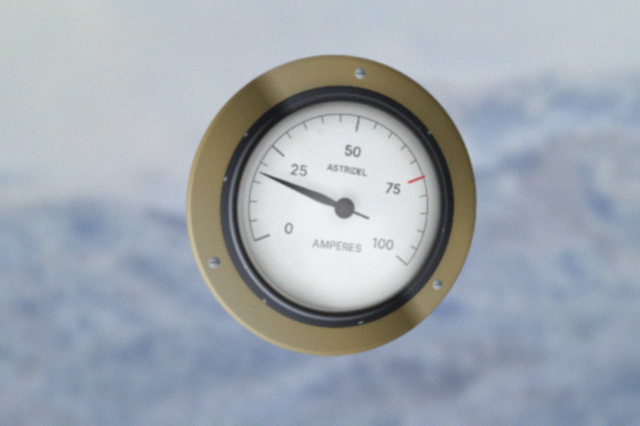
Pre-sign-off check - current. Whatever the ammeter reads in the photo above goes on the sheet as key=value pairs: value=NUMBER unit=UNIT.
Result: value=17.5 unit=A
